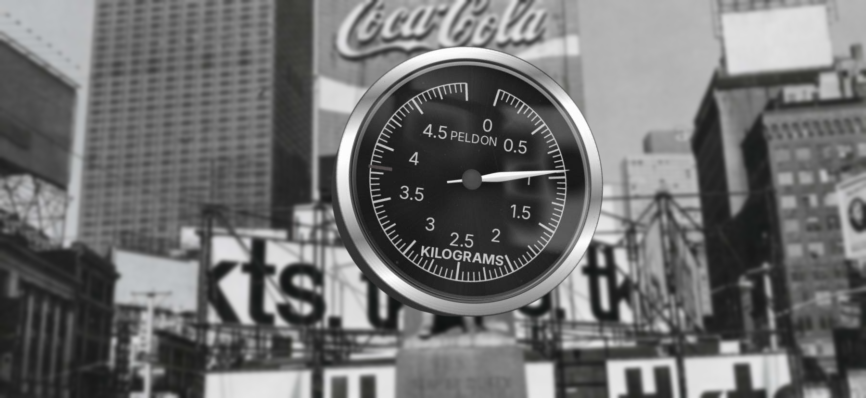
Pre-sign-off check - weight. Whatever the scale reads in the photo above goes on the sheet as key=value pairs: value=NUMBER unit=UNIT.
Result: value=0.95 unit=kg
